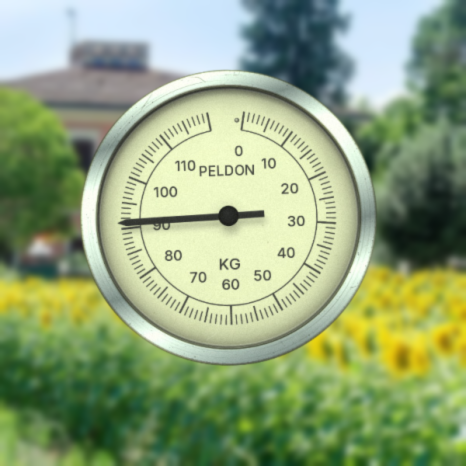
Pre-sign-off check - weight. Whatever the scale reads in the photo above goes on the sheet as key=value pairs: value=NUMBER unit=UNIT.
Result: value=91 unit=kg
